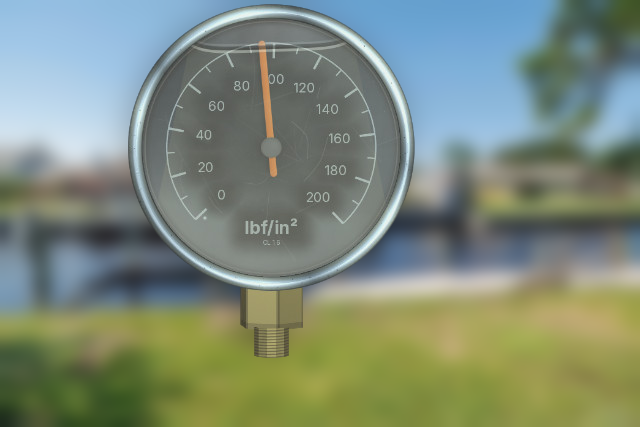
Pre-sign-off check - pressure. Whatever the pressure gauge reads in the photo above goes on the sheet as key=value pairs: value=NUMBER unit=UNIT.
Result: value=95 unit=psi
